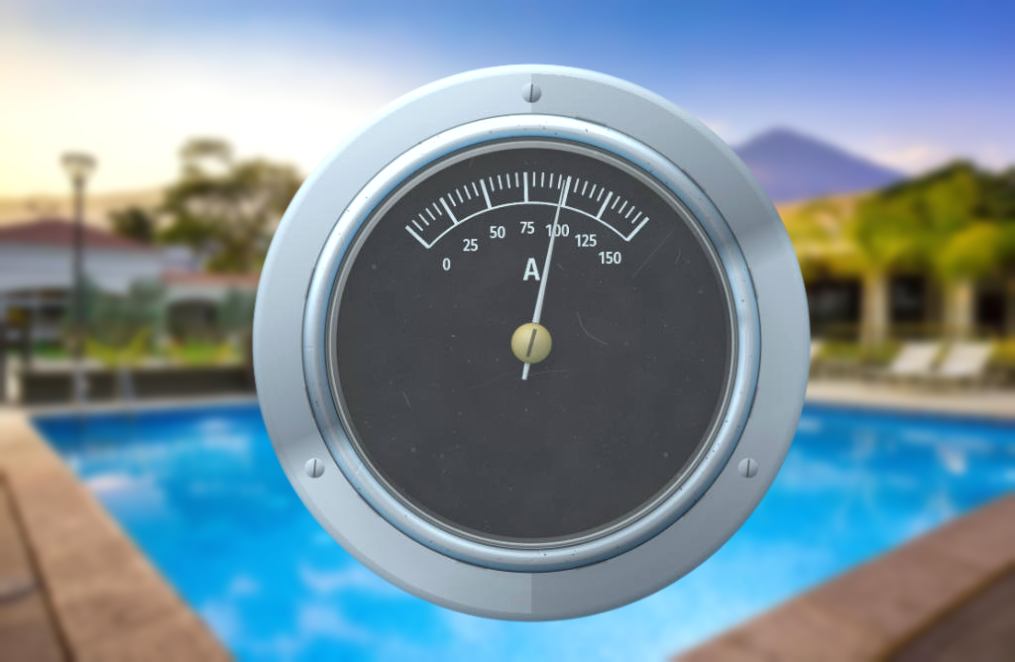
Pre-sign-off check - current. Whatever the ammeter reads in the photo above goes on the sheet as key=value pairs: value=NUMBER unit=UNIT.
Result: value=97.5 unit=A
